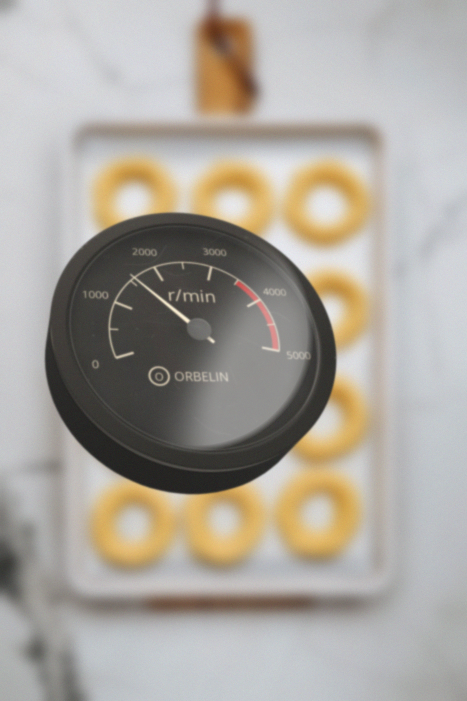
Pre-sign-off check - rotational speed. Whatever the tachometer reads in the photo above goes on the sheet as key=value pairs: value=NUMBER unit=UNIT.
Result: value=1500 unit=rpm
